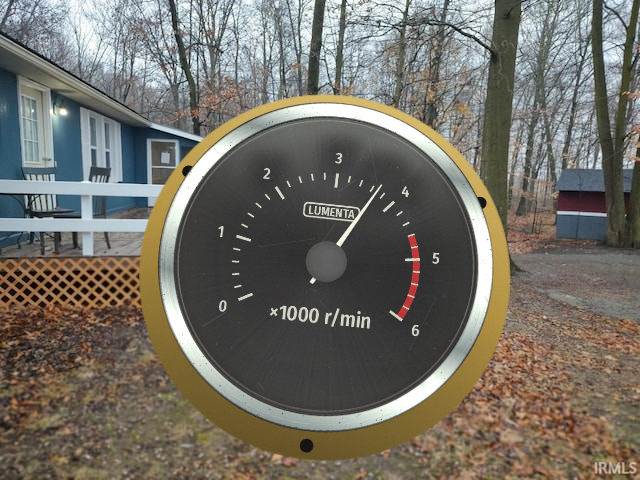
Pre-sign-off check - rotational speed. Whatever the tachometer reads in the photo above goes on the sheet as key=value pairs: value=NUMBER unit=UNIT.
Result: value=3700 unit=rpm
